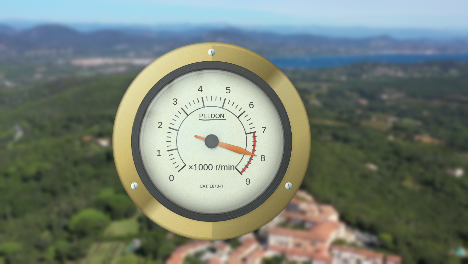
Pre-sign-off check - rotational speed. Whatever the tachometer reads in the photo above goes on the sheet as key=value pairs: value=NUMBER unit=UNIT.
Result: value=8000 unit=rpm
